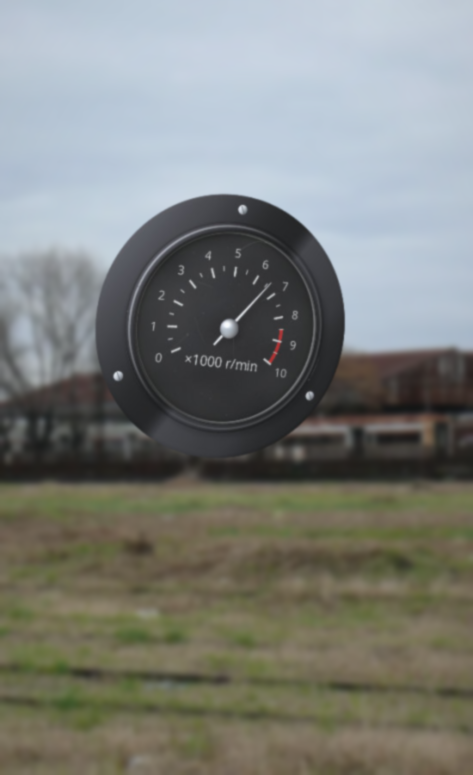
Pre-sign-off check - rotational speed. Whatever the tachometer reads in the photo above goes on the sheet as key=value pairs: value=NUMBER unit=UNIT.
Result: value=6500 unit=rpm
